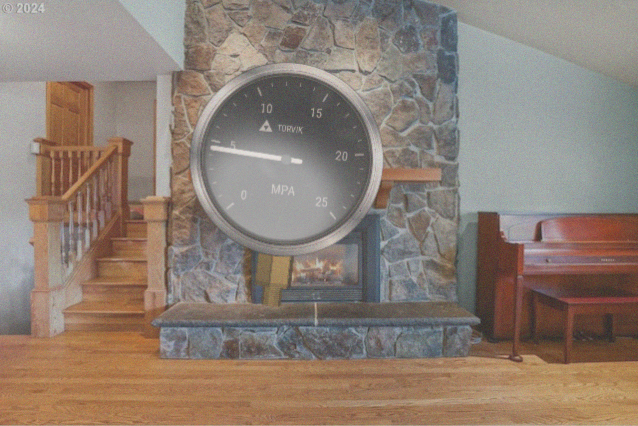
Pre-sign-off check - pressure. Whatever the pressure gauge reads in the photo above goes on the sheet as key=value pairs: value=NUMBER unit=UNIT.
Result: value=4.5 unit=MPa
